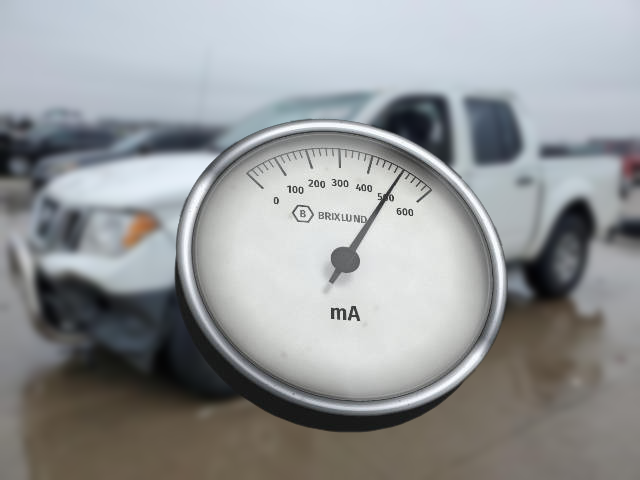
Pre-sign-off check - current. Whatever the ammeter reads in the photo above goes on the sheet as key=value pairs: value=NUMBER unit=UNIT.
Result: value=500 unit=mA
